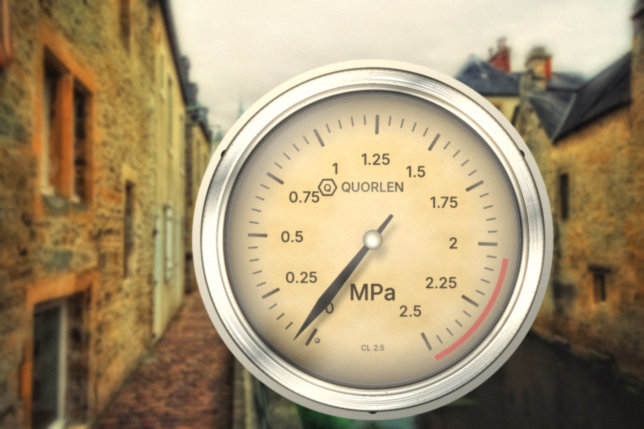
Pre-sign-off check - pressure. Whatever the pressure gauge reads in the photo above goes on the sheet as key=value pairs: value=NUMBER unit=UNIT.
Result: value=0.05 unit=MPa
